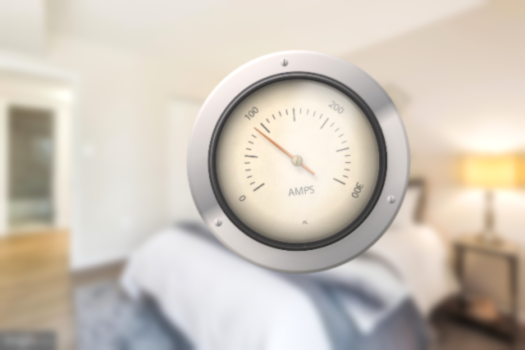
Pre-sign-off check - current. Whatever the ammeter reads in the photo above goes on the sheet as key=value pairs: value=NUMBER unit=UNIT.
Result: value=90 unit=A
